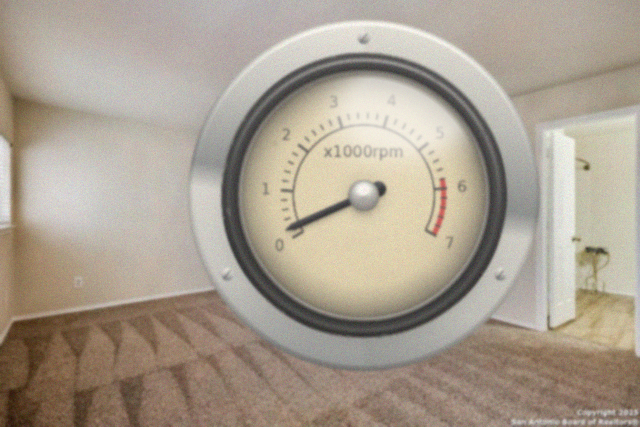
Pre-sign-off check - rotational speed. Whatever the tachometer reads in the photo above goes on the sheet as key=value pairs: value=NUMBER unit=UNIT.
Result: value=200 unit=rpm
